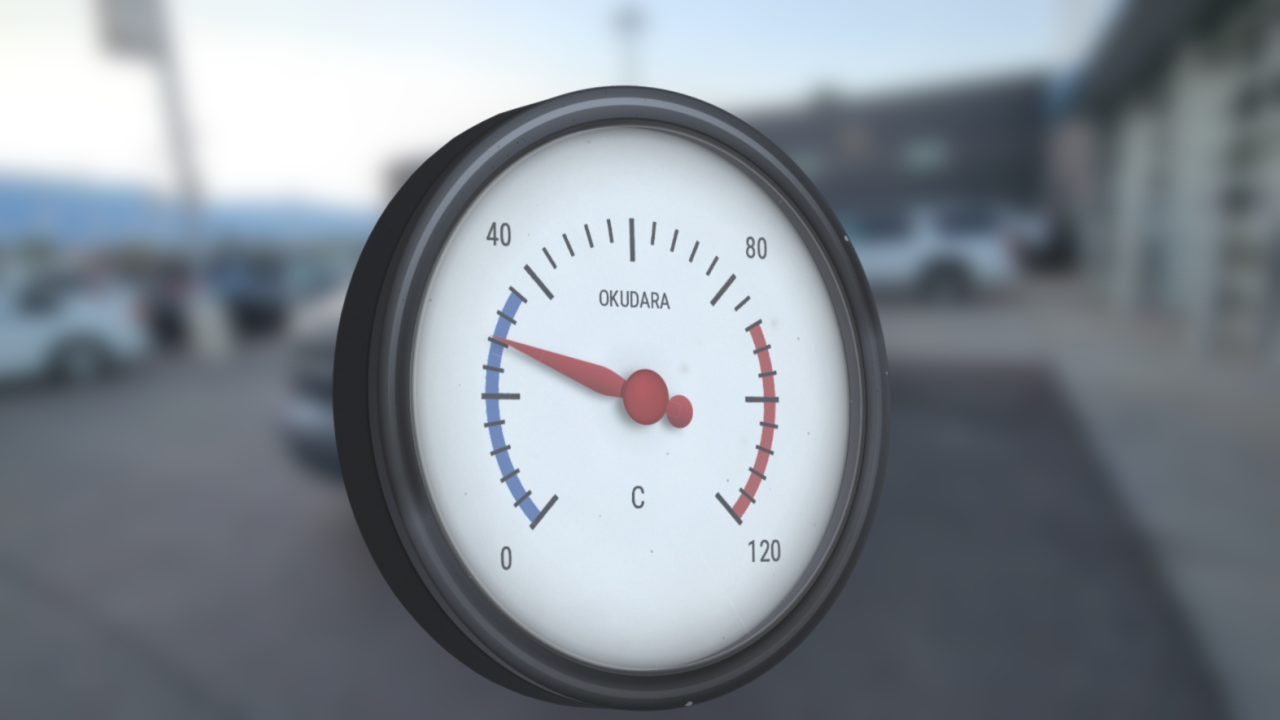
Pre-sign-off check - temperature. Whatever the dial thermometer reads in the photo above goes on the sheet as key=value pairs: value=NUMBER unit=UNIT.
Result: value=28 unit=°C
